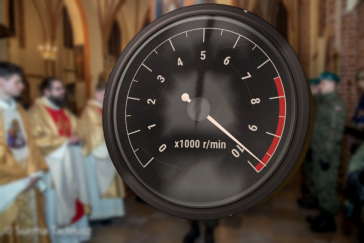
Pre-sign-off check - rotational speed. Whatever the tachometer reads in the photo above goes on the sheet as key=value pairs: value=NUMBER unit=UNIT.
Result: value=9750 unit=rpm
